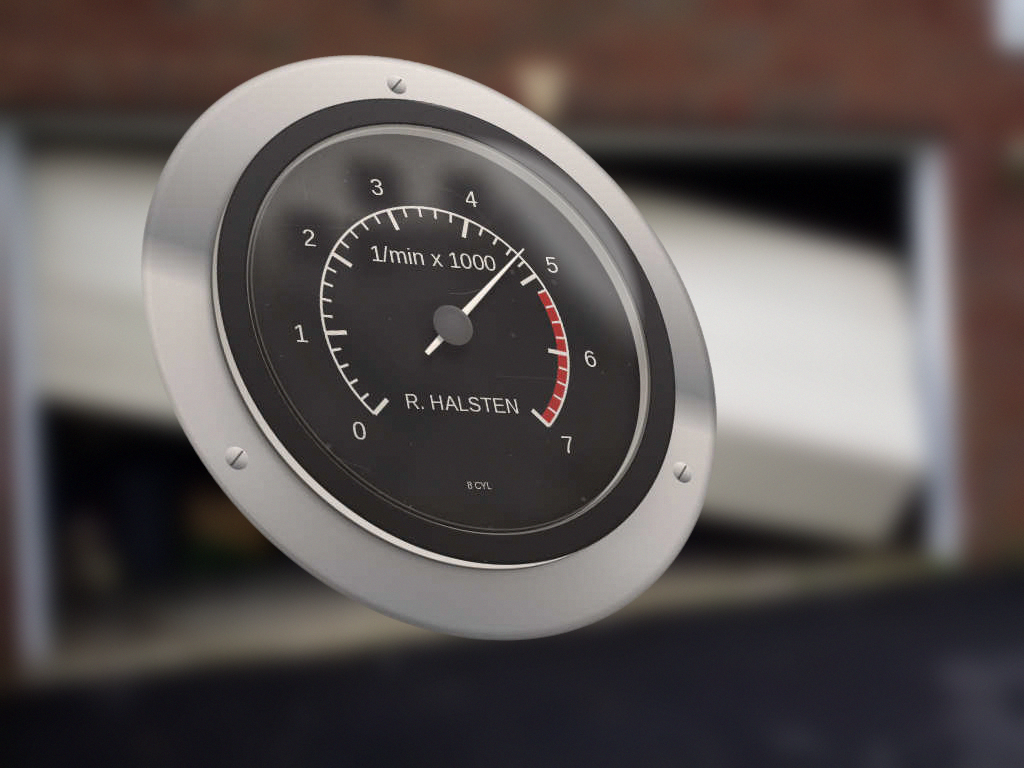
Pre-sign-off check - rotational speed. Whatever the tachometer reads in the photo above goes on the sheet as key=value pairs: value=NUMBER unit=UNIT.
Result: value=4700 unit=rpm
